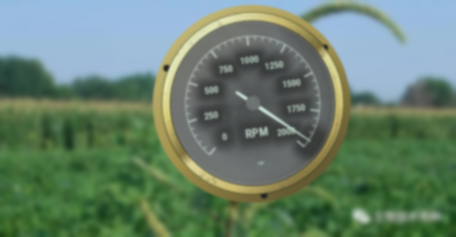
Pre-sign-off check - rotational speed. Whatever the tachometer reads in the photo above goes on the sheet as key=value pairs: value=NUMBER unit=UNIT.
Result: value=1950 unit=rpm
